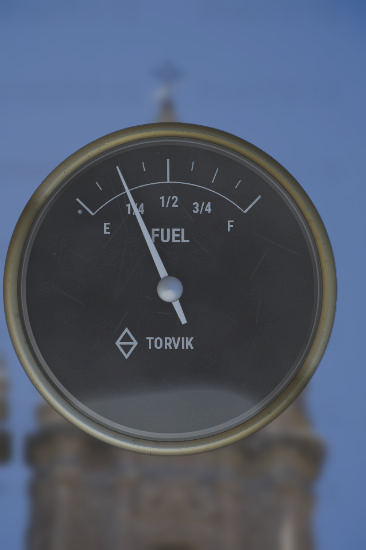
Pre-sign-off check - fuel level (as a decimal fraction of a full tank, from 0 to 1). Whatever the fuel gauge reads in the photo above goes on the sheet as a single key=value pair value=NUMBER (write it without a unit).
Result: value=0.25
